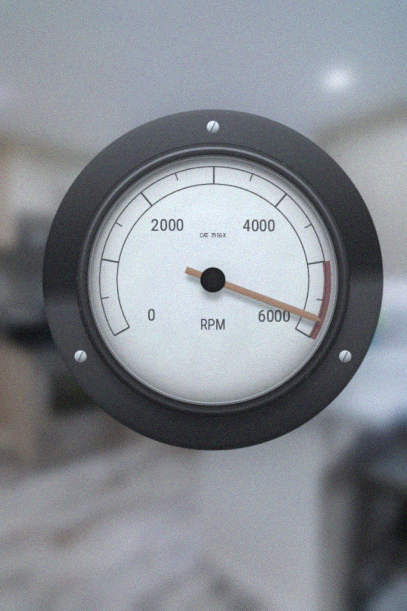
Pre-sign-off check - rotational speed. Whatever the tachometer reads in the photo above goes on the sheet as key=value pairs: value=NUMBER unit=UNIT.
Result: value=5750 unit=rpm
